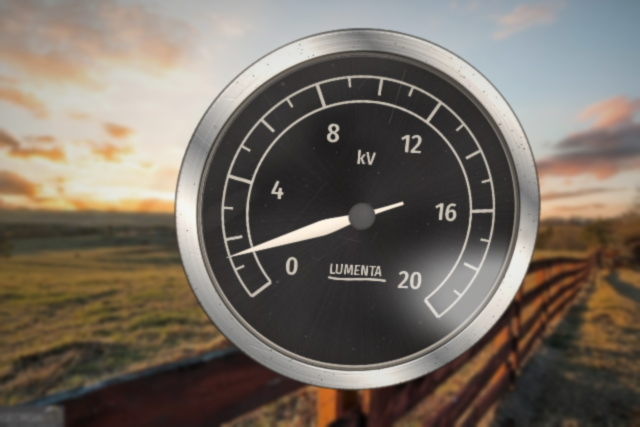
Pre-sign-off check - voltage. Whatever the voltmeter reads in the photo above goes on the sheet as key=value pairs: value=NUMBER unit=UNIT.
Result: value=1.5 unit=kV
